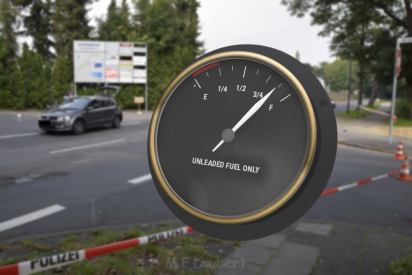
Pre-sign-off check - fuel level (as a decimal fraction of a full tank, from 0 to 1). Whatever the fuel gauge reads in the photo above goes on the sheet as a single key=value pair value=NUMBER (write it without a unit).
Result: value=0.875
